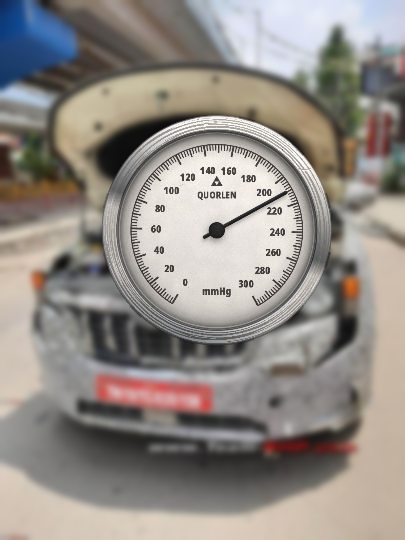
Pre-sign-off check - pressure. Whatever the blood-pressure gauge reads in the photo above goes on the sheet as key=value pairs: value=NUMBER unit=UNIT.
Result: value=210 unit=mmHg
